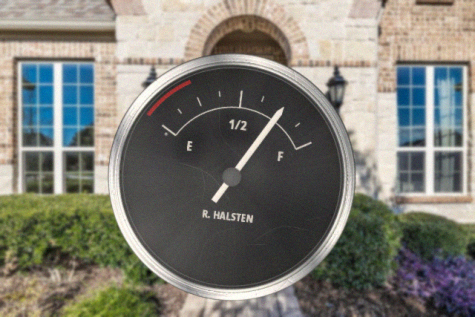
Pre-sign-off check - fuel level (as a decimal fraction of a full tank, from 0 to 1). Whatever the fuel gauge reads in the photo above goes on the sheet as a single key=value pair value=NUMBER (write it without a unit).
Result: value=0.75
